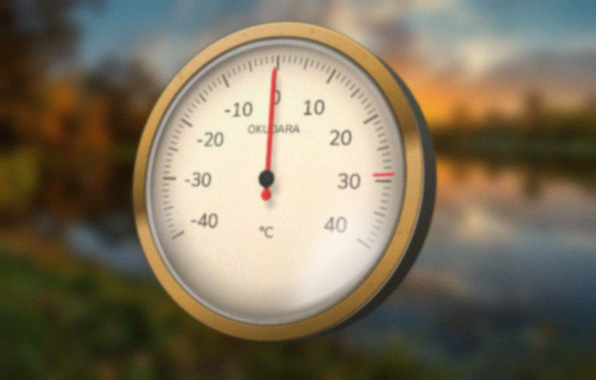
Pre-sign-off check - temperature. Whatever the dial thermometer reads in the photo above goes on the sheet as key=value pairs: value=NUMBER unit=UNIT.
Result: value=0 unit=°C
